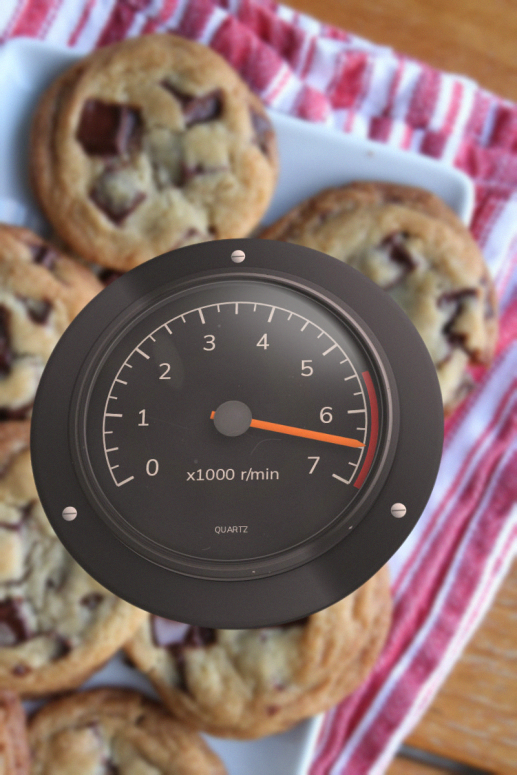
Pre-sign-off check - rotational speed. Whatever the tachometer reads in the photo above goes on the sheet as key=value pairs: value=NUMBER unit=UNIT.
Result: value=6500 unit=rpm
